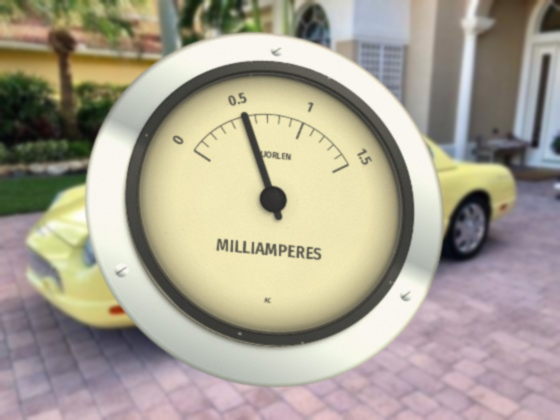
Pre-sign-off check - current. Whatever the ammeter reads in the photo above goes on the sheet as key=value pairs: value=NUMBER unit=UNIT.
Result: value=0.5 unit=mA
